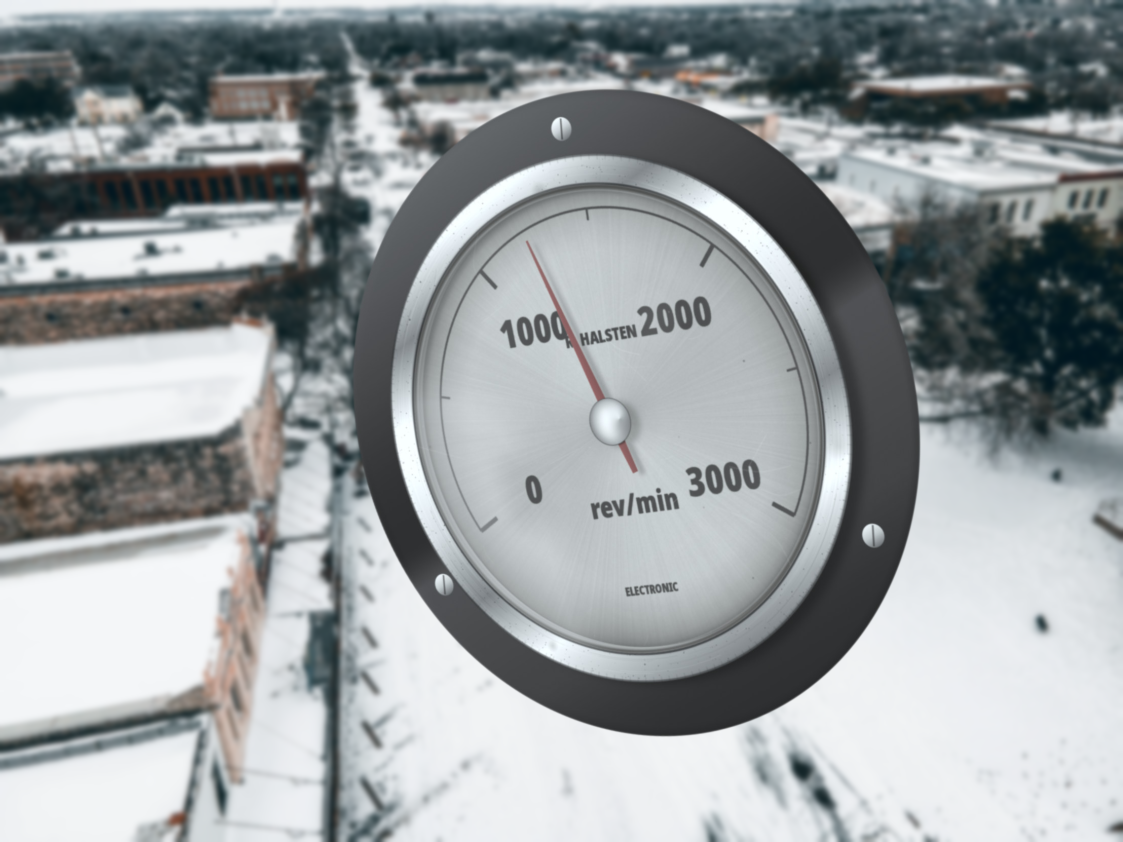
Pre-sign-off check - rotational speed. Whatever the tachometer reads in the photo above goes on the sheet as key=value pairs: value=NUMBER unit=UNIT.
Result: value=1250 unit=rpm
